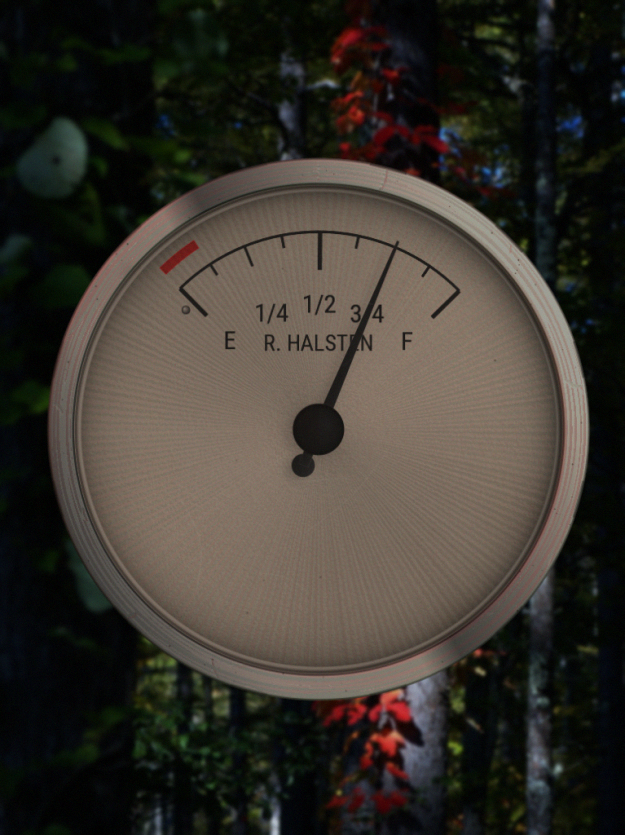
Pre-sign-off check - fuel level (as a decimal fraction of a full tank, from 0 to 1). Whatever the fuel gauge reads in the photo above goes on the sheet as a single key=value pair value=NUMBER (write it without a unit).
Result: value=0.75
